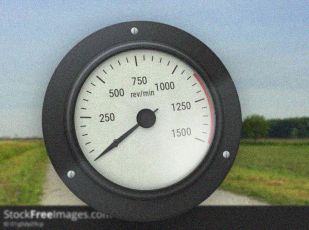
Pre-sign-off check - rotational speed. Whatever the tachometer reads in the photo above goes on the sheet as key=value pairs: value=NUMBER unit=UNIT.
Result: value=0 unit=rpm
